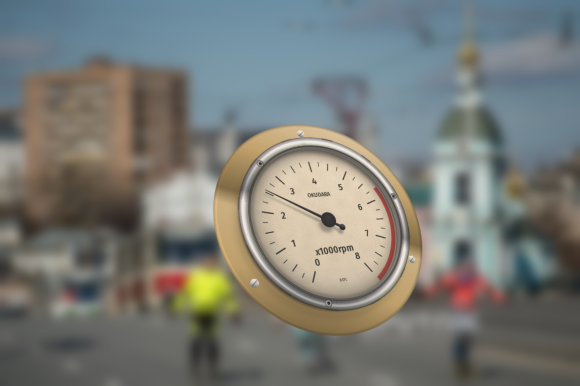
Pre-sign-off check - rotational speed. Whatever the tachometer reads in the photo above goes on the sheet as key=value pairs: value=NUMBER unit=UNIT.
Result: value=2500 unit=rpm
